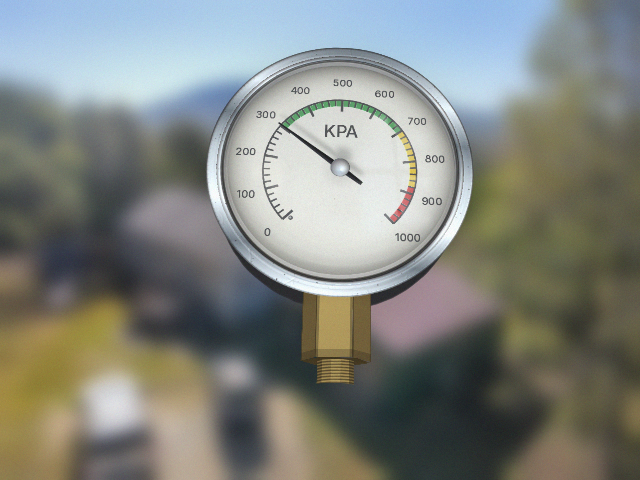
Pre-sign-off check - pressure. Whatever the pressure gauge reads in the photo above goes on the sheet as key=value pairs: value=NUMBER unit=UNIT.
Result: value=300 unit=kPa
